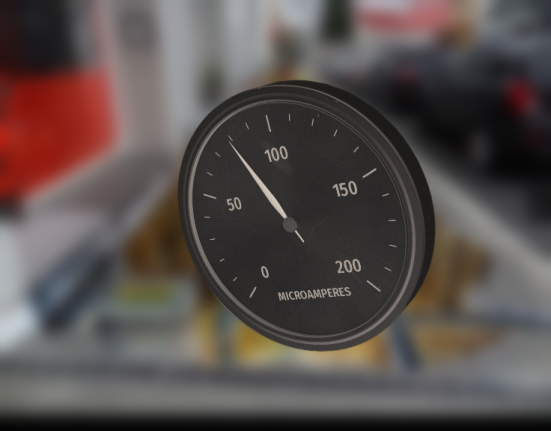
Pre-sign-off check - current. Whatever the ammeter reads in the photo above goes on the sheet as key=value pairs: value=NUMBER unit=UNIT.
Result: value=80 unit=µA
